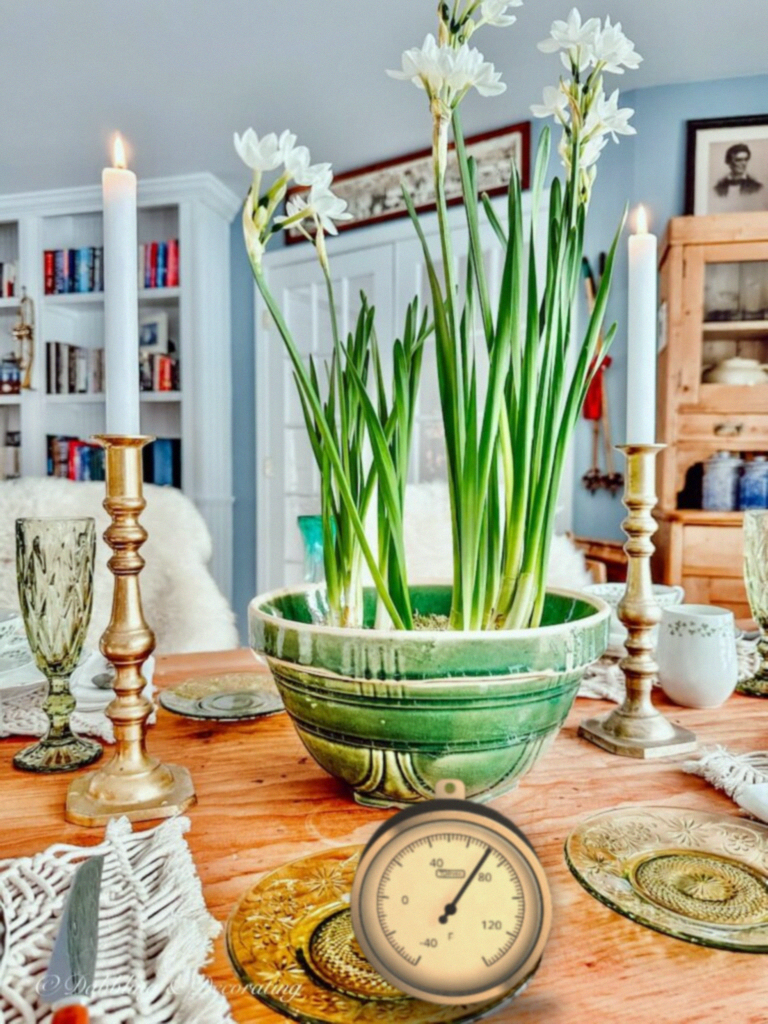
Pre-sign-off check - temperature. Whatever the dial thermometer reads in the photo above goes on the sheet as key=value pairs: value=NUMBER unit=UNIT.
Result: value=70 unit=°F
